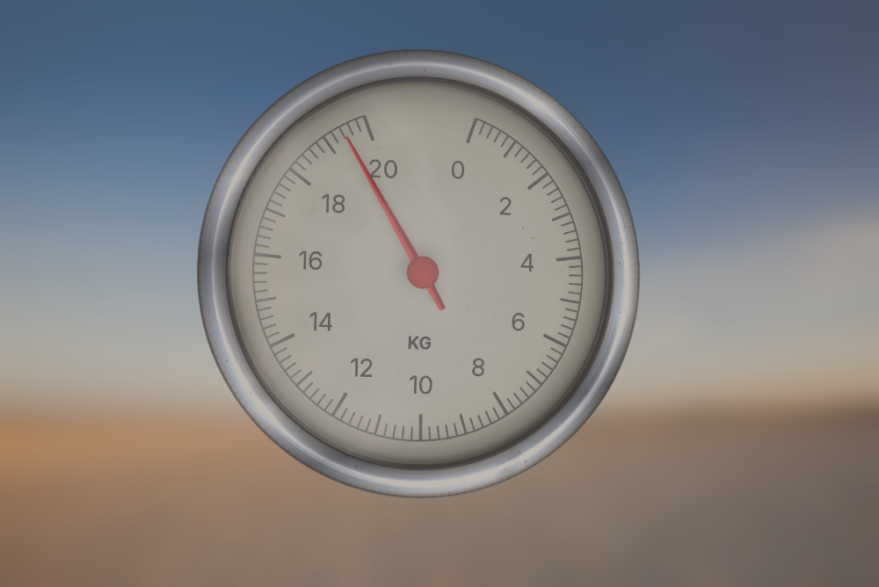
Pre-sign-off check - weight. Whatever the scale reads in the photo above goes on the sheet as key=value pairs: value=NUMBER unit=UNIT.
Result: value=19.4 unit=kg
